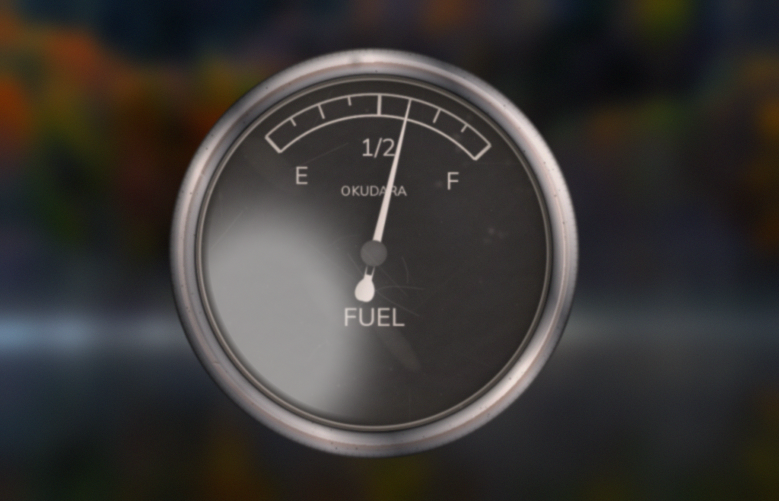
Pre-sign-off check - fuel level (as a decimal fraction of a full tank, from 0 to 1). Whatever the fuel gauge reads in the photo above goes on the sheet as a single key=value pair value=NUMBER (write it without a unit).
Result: value=0.625
